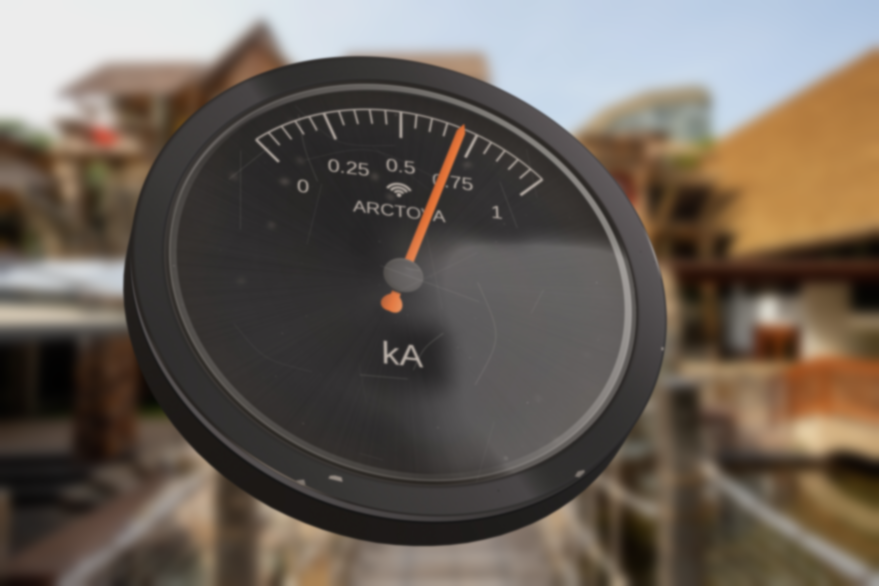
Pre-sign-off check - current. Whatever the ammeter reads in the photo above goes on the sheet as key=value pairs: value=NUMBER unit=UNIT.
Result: value=0.7 unit=kA
